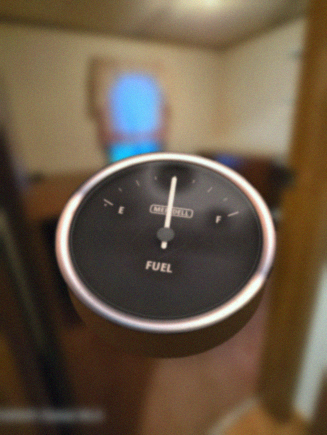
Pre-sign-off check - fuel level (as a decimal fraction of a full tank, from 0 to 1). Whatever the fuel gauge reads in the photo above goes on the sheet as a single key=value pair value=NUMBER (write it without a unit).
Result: value=0.5
